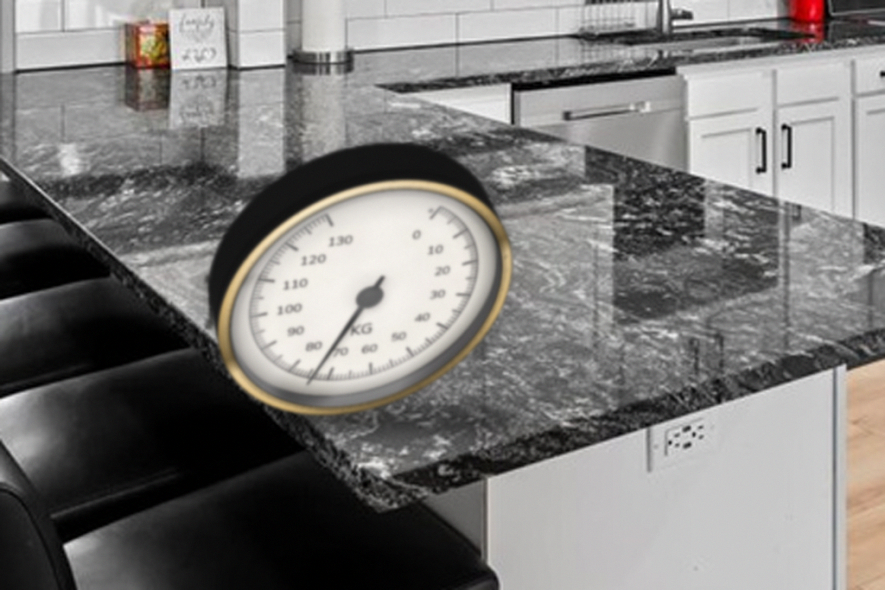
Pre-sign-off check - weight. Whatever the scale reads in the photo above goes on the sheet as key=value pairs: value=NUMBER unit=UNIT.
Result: value=75 unit=kg
